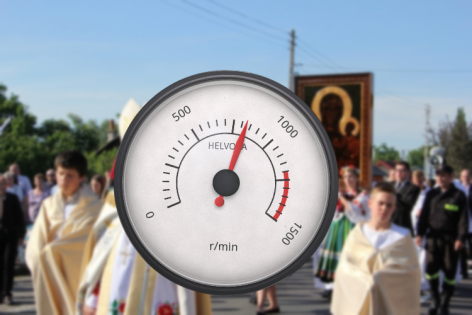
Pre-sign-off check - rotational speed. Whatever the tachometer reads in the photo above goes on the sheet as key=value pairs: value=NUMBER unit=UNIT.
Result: value=825 unit=rpm
